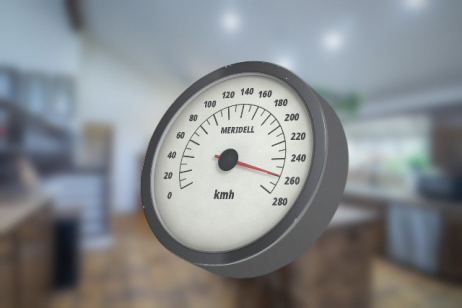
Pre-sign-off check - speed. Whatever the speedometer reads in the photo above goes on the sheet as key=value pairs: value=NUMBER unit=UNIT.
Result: value=260 unit=km/h
